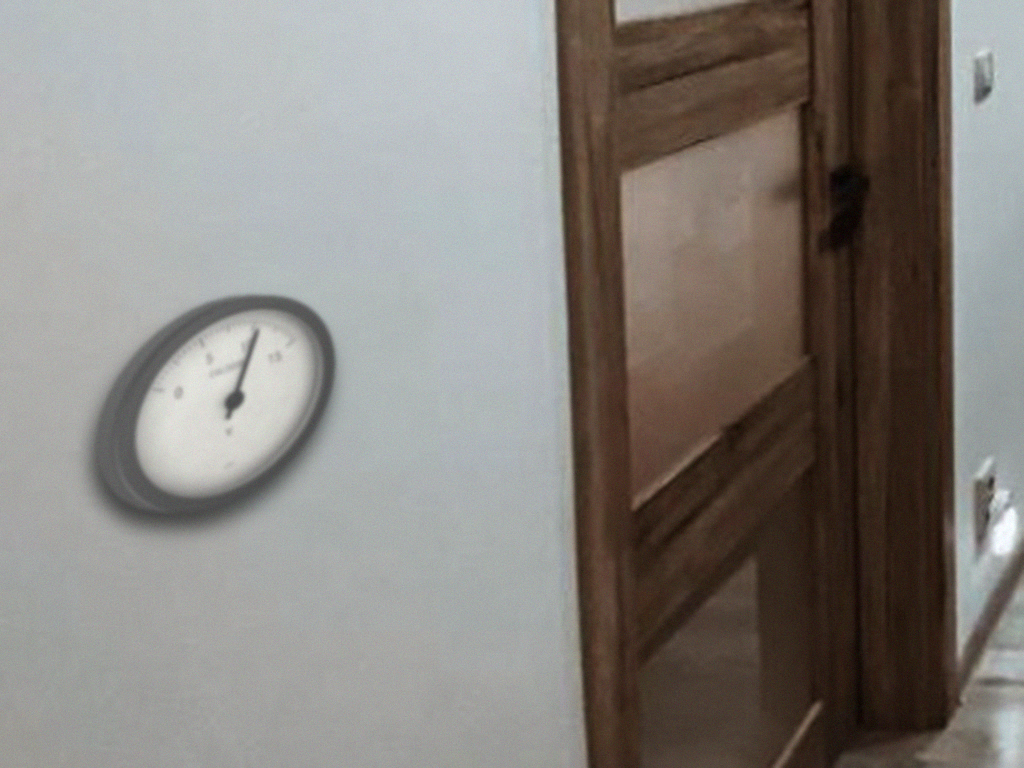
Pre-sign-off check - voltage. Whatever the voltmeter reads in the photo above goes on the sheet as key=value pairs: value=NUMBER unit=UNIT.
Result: value=10 unit=V
